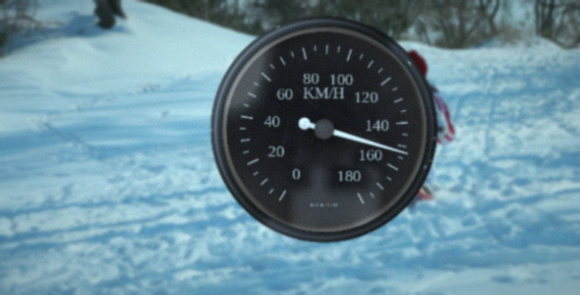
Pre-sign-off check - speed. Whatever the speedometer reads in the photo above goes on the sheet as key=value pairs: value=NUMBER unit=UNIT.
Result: value=152.5 unit=km/h
